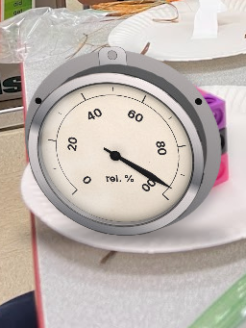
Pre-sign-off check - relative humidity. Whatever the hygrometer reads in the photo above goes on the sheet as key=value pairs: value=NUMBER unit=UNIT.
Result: value=95 unit=%
